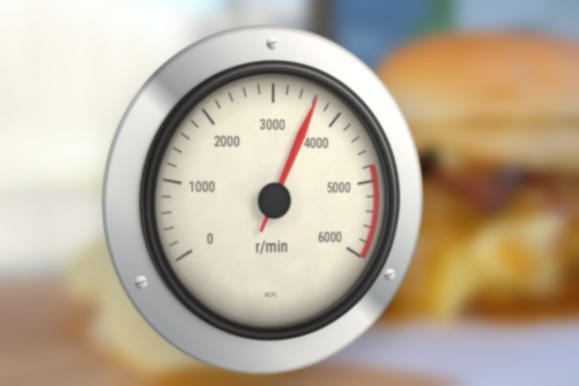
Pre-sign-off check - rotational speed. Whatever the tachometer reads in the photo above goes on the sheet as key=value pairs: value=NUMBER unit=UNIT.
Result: value=3600 unit=rpm
